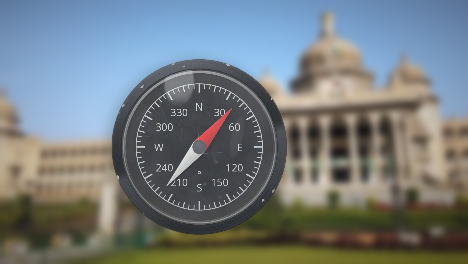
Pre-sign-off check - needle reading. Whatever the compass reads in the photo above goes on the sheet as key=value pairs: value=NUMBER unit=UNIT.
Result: value=40 unit=°
